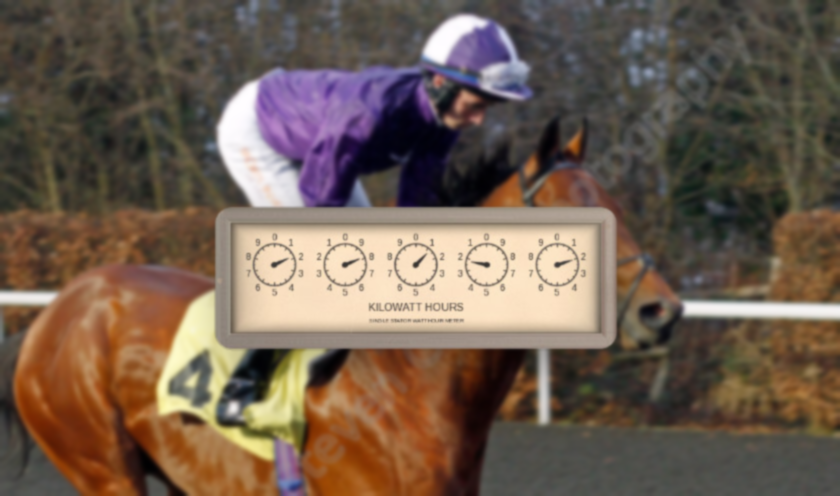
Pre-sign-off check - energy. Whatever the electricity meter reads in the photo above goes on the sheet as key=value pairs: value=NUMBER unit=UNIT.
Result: value=18122 unit=kWh
